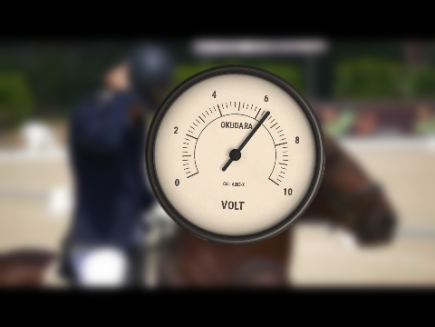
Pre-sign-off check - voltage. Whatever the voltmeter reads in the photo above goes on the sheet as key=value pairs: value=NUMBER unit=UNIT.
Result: value=6.4 unit=V
